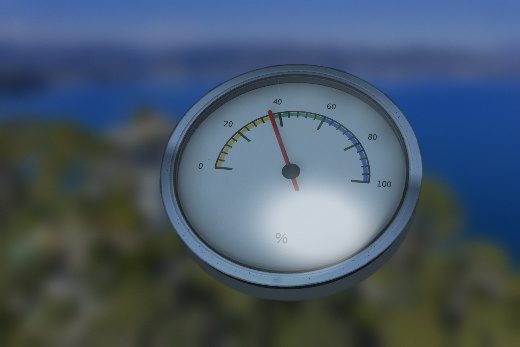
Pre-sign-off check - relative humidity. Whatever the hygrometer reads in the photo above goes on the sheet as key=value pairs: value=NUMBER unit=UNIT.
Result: value=36 unit=%
